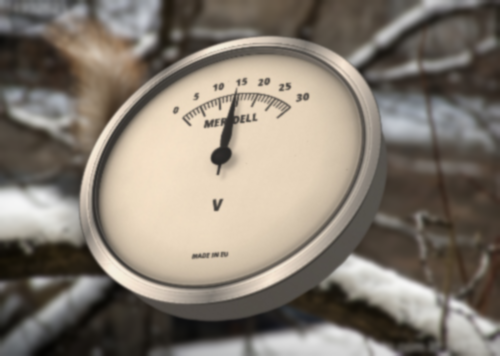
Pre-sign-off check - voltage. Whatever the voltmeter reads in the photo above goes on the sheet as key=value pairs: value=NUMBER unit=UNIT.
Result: value=15 unit=V
